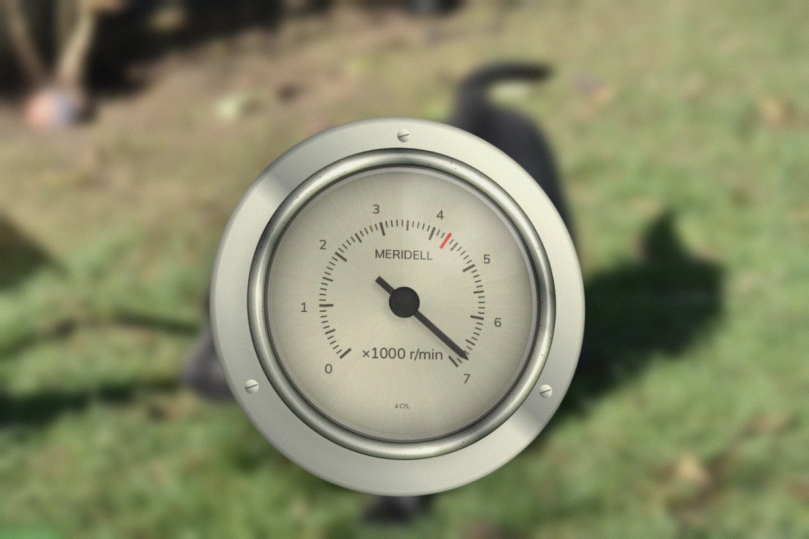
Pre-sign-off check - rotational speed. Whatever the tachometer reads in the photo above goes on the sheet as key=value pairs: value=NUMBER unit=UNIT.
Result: value=6800 unit=rpm
